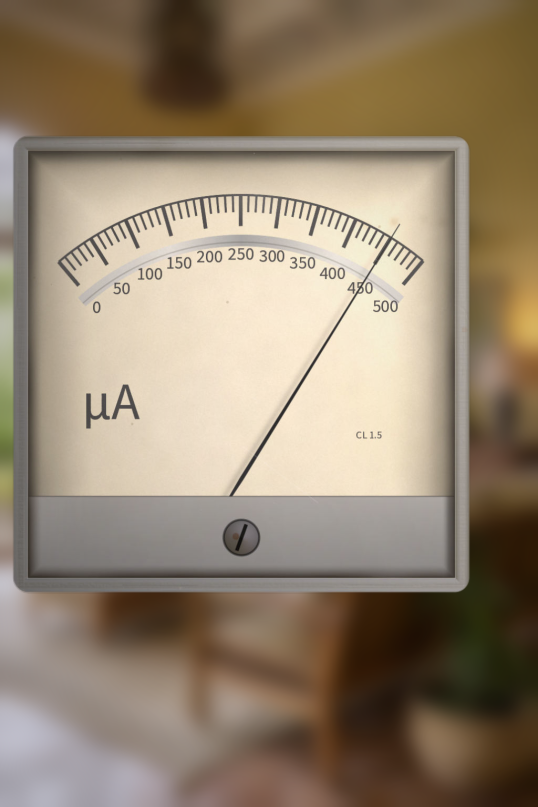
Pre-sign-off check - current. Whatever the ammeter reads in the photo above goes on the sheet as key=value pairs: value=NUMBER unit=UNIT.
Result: value=450 unit=µA
